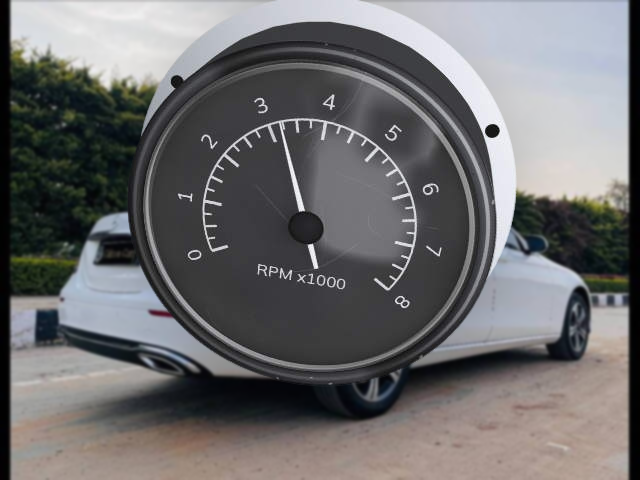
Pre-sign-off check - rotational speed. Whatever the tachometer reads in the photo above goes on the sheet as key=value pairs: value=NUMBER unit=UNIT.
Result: value=3250 unit=rpm
